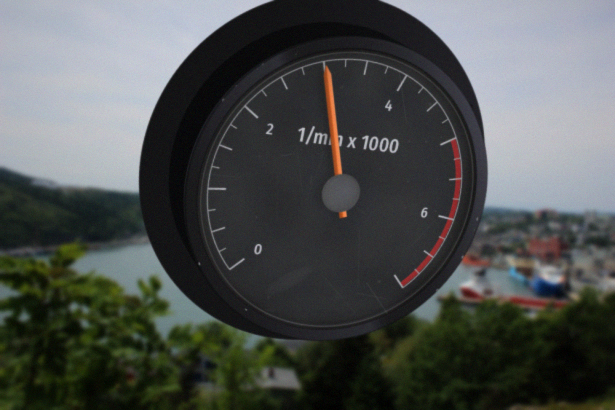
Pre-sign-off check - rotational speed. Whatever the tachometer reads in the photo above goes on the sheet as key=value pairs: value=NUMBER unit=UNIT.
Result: value=3000 unit=rpm
